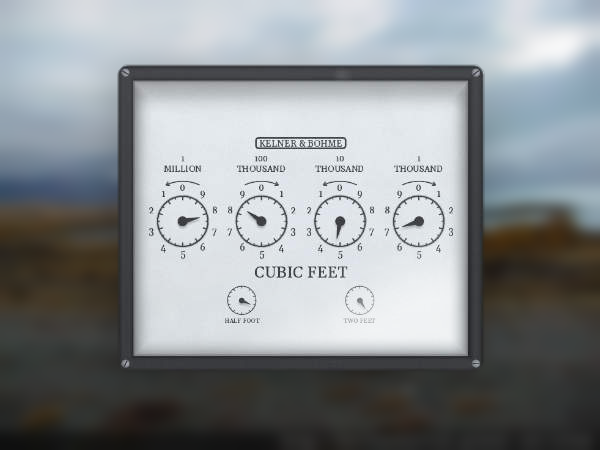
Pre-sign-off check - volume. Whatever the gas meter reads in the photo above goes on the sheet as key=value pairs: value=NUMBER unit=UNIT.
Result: value=784700 unit=ft³
